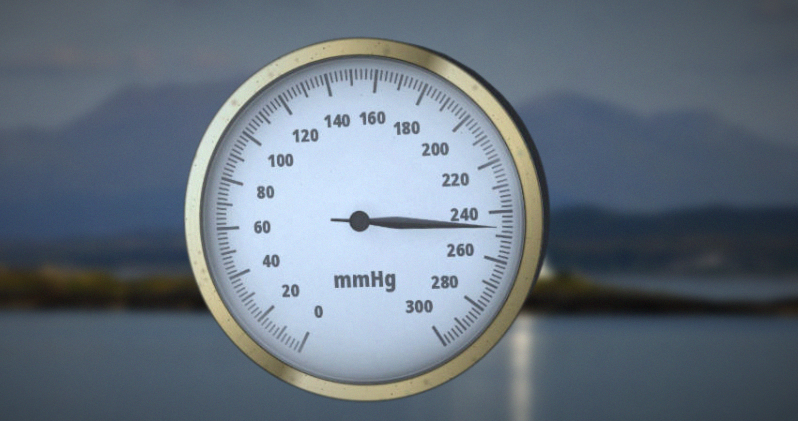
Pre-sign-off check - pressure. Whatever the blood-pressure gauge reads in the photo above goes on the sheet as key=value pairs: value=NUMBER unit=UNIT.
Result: value=246 unit=mmHg
